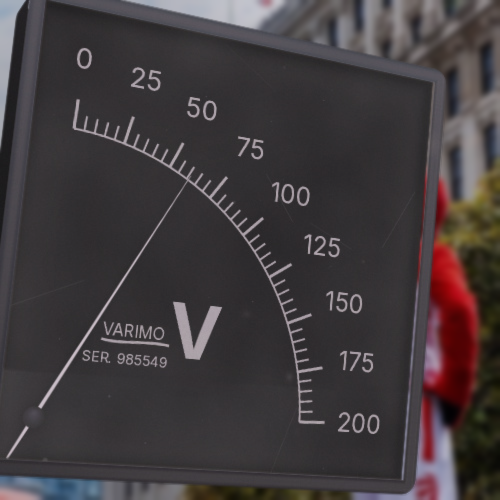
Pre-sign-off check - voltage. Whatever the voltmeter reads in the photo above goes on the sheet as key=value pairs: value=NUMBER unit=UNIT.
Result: value=60 unit=V
